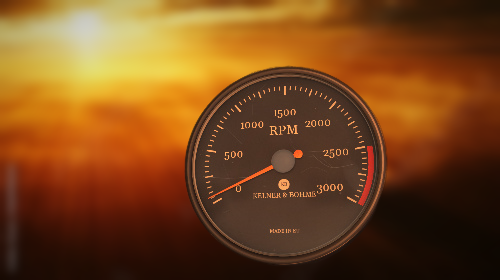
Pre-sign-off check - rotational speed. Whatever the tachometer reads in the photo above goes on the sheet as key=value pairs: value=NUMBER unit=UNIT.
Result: value=50 unit=rpm
